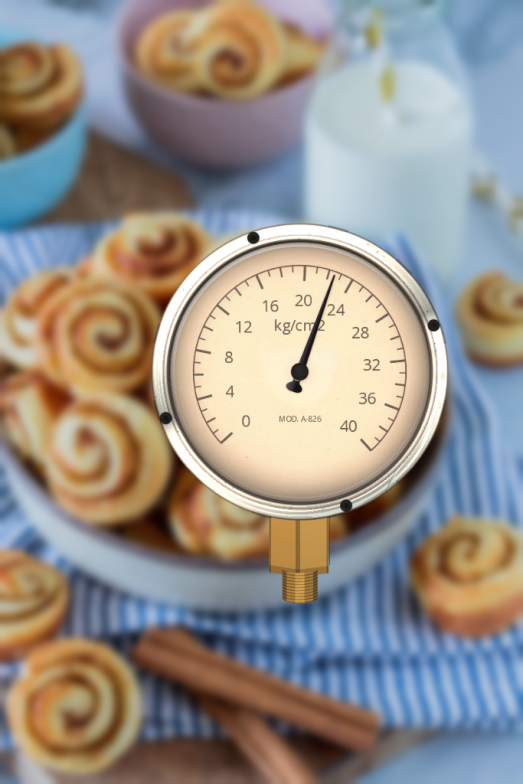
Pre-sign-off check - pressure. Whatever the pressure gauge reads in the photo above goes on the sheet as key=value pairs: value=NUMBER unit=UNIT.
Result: value=22.5 unit=kg/cm²
